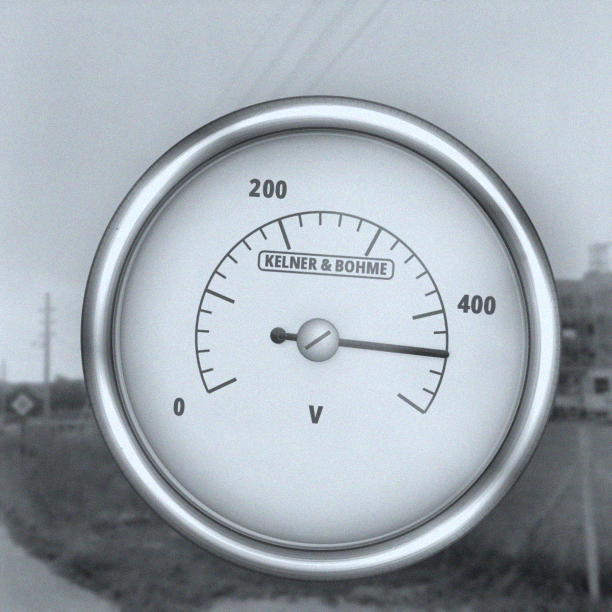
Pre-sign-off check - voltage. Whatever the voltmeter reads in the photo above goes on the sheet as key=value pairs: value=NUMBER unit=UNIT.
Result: value=440 unit=V
